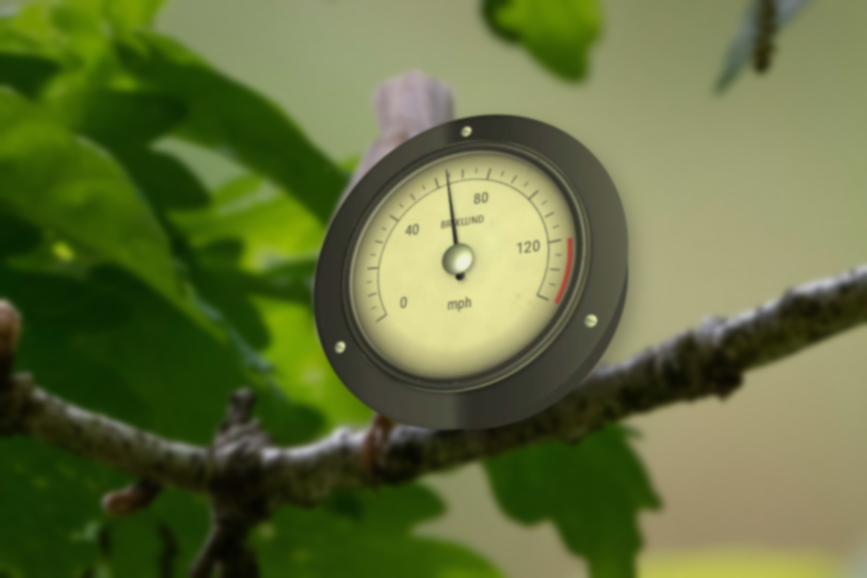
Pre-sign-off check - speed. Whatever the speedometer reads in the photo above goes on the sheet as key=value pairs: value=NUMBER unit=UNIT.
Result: value=65 unit=mph
